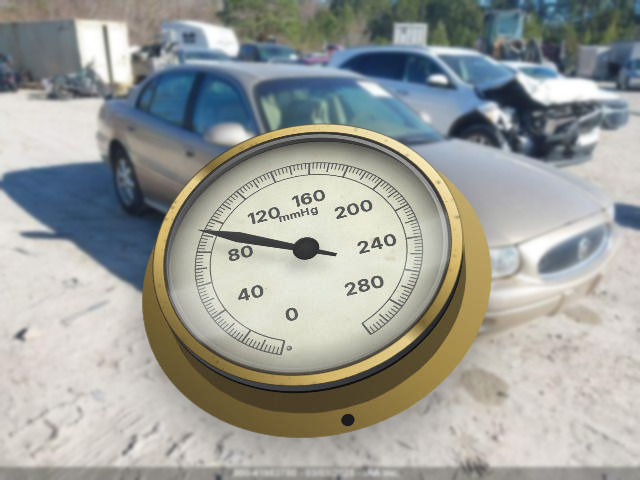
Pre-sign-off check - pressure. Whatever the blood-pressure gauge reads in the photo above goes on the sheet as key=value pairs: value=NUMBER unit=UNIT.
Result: value=90 unit=mmHg
